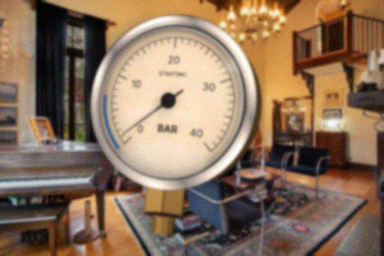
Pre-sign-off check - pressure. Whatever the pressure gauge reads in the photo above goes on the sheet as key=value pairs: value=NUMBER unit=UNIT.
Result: value=1 unit=bar
